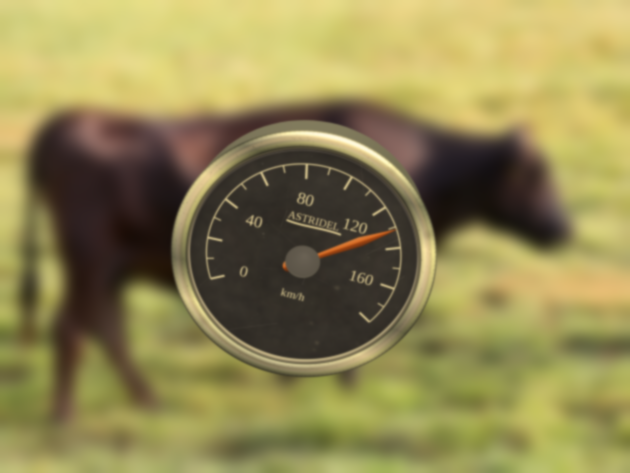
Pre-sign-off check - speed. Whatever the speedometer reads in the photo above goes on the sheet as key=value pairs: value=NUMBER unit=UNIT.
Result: value=130 unit=km/h
